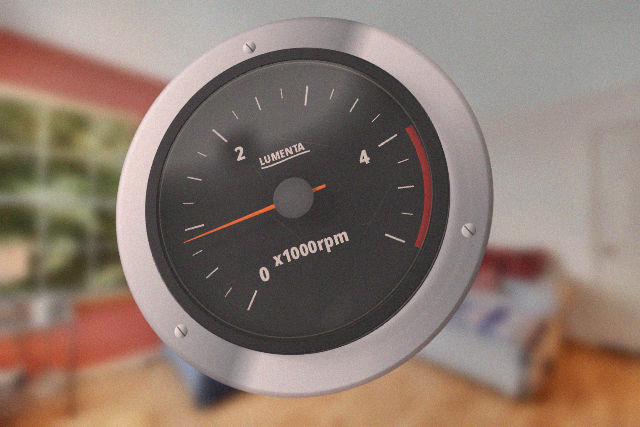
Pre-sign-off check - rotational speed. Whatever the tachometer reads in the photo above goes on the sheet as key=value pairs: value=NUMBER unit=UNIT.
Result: value=875 unit=rpm
